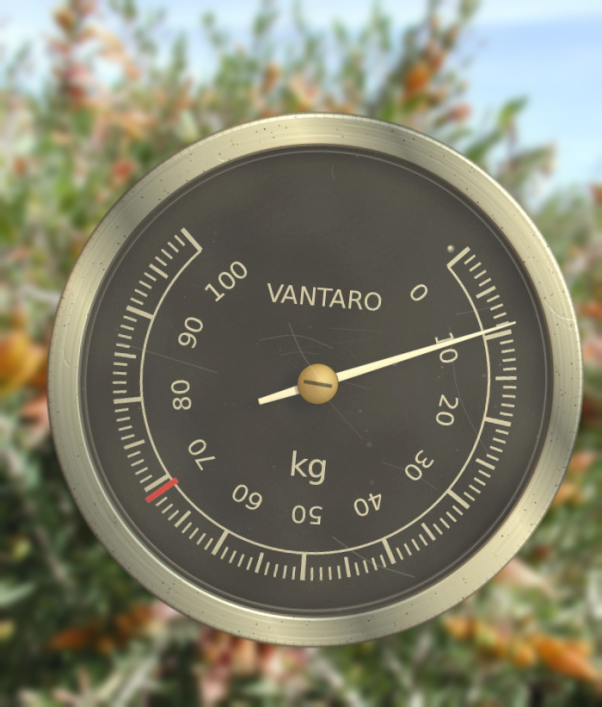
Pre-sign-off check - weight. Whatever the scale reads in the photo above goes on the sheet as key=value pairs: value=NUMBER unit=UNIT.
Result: value=9 unit=kg
